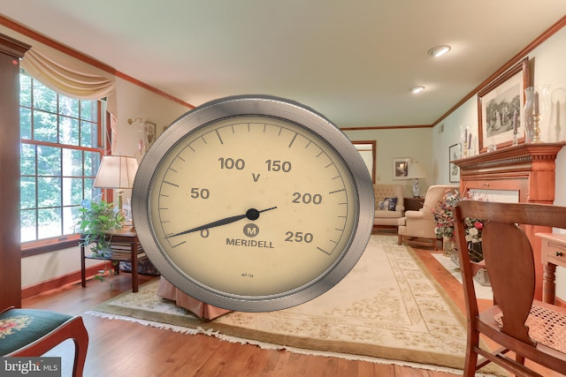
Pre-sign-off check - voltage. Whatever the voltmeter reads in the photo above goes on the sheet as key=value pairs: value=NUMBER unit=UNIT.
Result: value=10 unit=V
